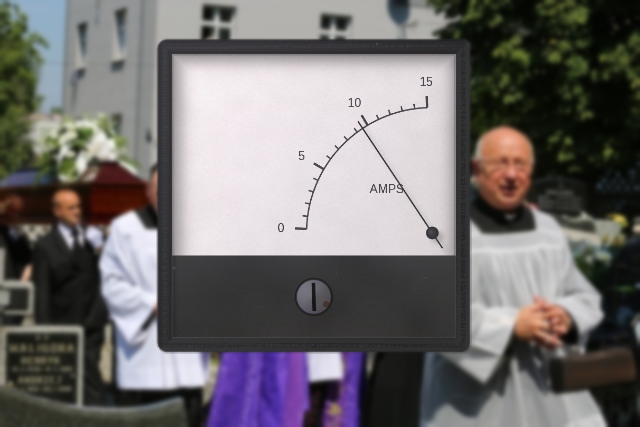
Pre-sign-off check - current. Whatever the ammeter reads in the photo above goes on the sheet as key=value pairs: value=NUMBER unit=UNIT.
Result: value=9.5 unit=A
